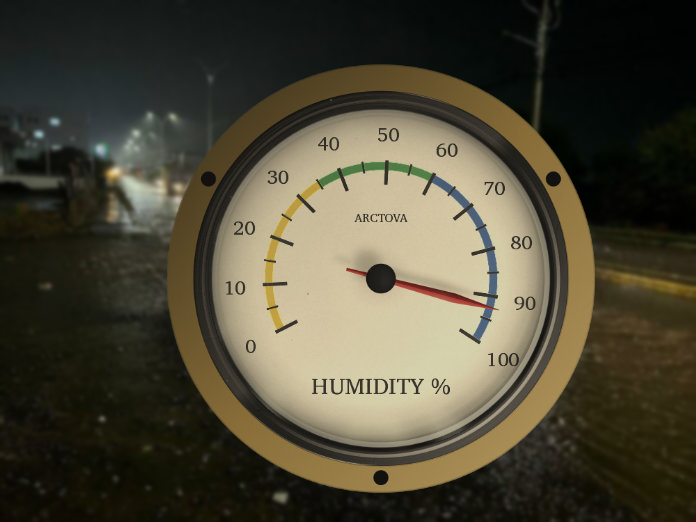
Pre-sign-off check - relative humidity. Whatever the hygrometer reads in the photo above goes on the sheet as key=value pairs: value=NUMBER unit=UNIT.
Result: value=92.5 unit=%
